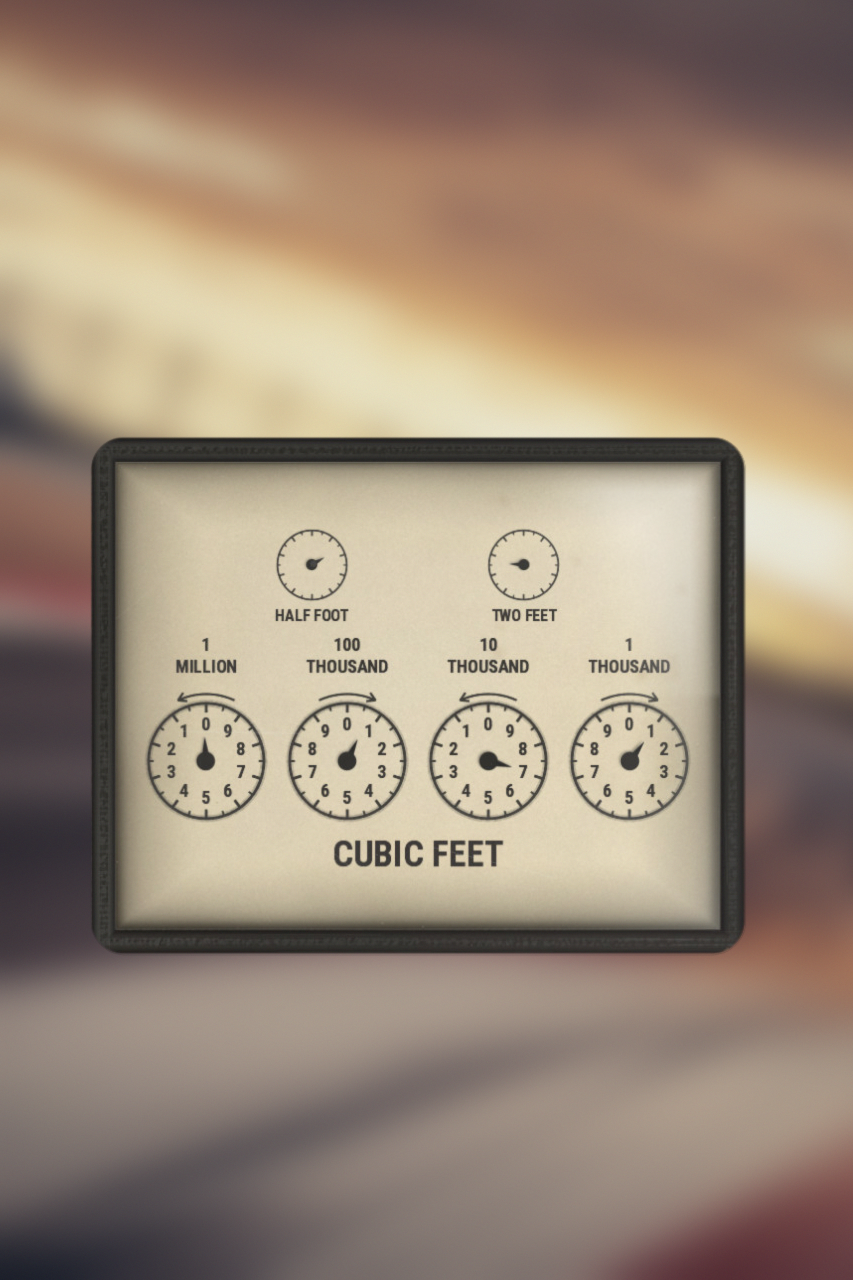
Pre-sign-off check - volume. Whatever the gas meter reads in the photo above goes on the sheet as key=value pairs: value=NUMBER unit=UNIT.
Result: value=7100 unit=ft³
